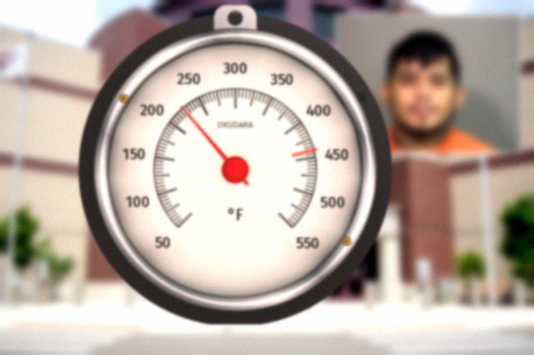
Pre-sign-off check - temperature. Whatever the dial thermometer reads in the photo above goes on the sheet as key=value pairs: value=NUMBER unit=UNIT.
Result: value=225 unit=°F
